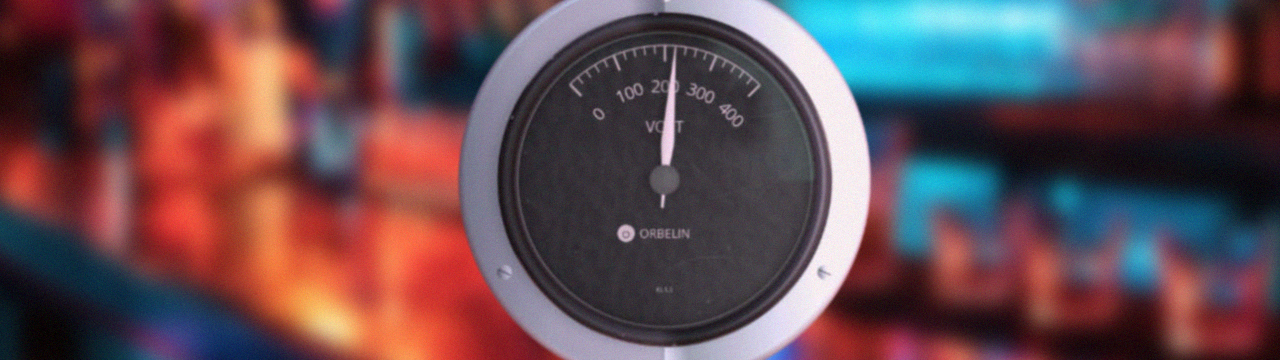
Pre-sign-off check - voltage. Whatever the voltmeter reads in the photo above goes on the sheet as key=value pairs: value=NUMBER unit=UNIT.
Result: value=220 unit=V
